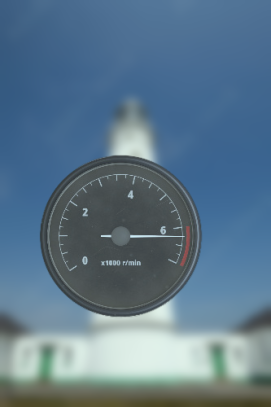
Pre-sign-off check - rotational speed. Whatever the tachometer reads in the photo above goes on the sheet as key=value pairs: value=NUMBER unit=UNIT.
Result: value=6250 unit=rpm
